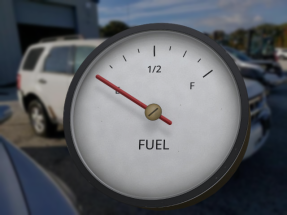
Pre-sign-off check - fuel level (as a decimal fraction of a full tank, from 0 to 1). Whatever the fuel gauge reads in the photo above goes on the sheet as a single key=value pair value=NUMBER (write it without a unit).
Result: value=0
